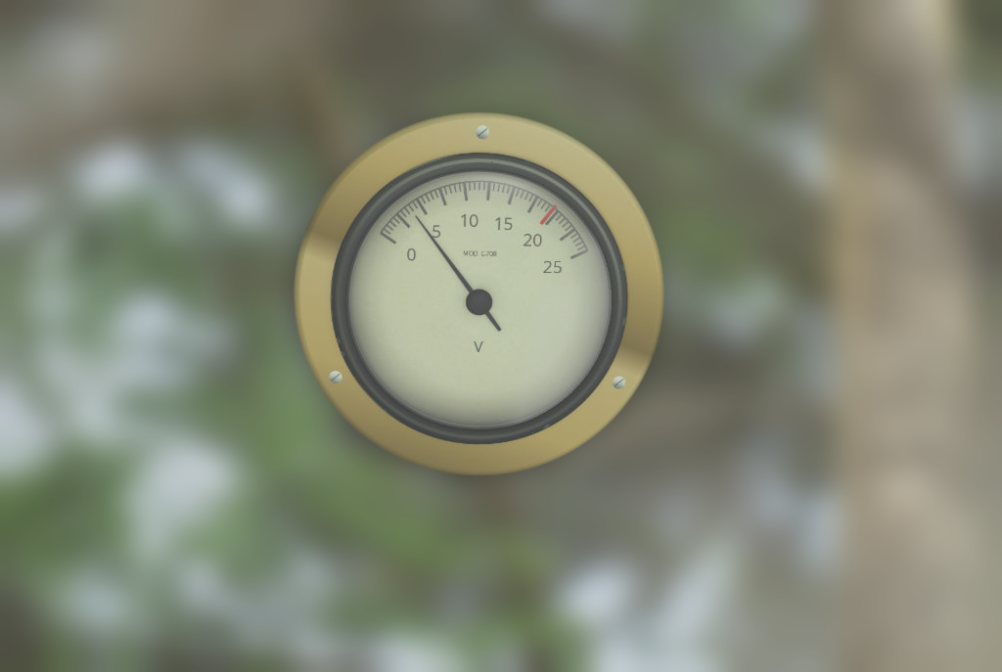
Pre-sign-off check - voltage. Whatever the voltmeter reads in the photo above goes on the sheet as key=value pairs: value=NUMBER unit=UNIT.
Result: value=4 unit=V
